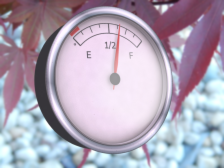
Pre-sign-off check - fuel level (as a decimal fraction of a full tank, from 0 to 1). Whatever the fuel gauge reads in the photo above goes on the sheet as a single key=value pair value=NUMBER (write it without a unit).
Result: value=0.625
